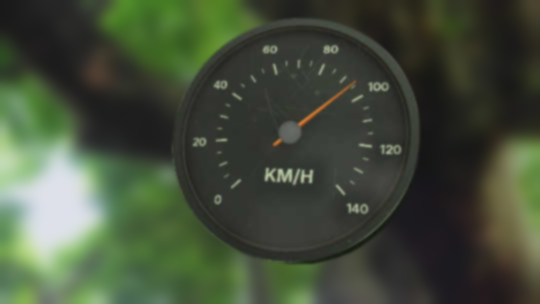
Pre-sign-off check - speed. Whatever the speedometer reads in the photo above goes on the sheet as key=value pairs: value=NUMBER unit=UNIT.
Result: value=95 unit=km/h
